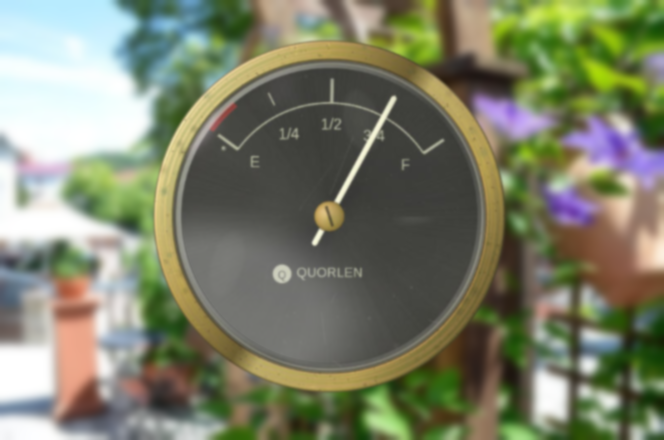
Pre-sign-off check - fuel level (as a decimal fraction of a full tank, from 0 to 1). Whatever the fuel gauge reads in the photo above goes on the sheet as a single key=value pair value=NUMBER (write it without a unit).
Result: value=0.75
